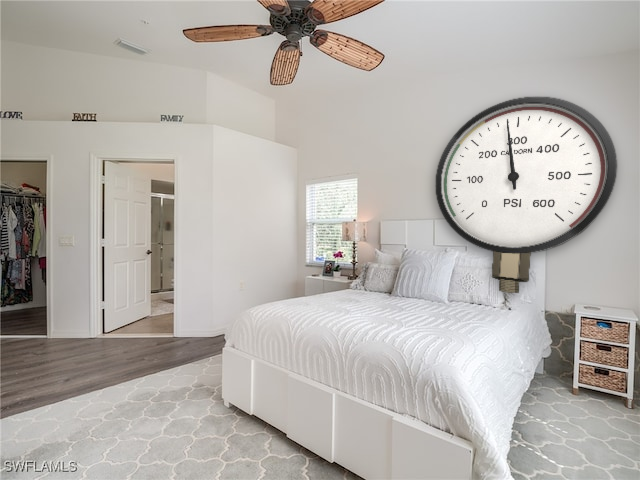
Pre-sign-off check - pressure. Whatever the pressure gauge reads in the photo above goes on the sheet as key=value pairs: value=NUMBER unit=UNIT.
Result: value=280 unit=psi
